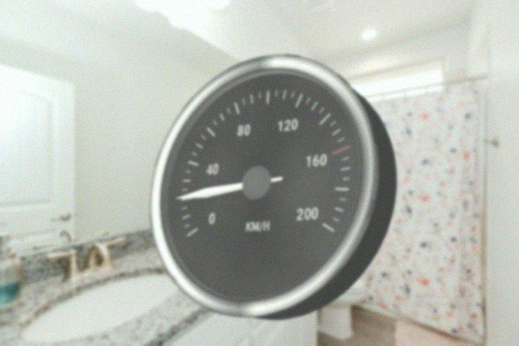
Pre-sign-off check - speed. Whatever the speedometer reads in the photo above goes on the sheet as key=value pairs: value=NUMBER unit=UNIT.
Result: value=20 unit=km/h
